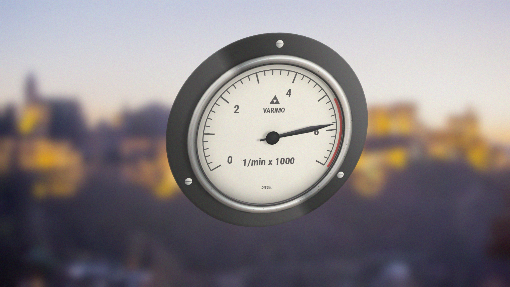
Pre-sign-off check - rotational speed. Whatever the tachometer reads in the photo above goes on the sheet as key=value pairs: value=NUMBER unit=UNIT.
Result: value=5800 unit=rpm
